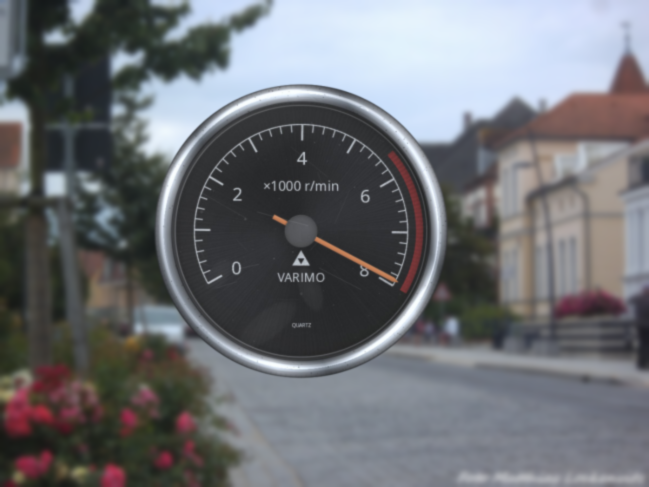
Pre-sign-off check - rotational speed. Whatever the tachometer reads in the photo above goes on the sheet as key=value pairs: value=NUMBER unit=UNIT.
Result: value=7900 unit=rpm
